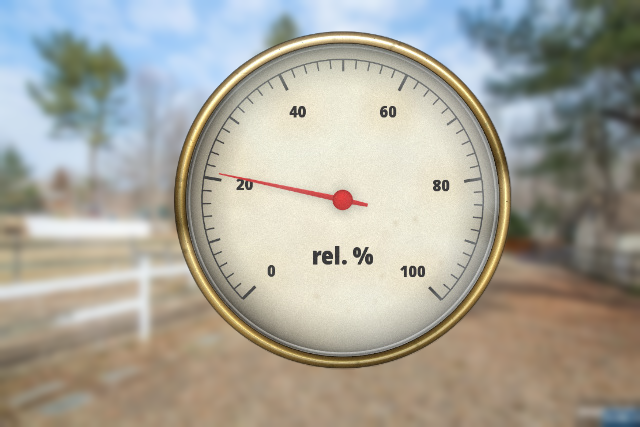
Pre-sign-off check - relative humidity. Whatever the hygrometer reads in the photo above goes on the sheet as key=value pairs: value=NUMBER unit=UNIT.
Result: value=21 unit=%
